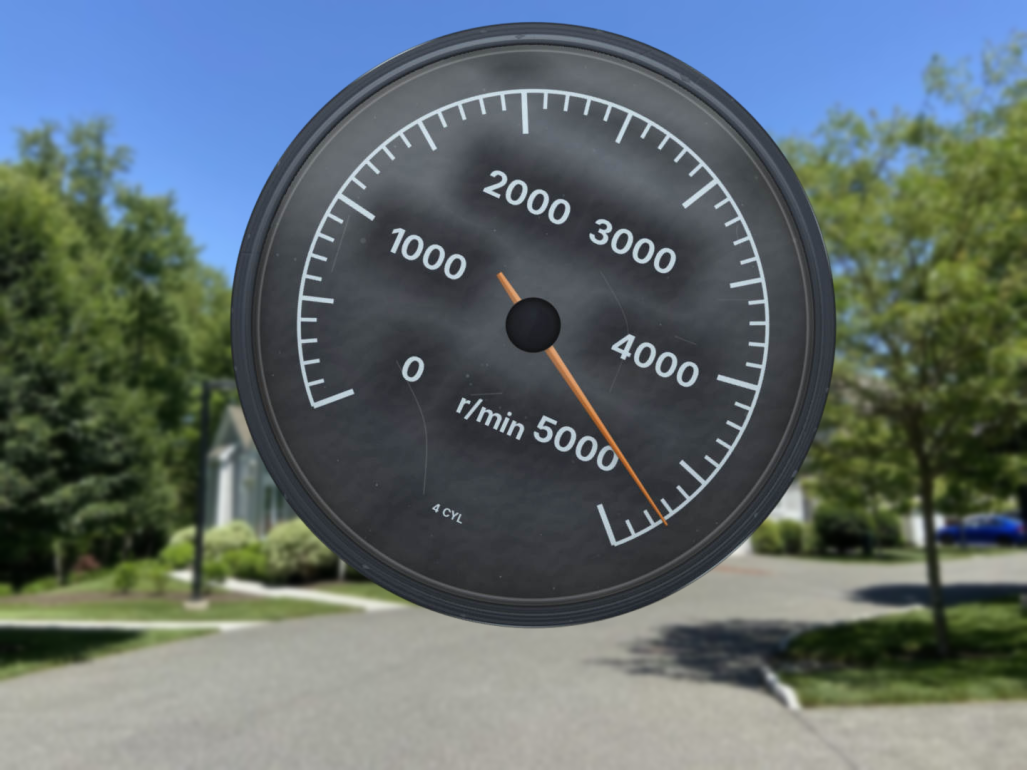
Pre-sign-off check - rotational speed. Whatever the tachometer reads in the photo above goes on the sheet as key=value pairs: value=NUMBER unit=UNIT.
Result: value=4750 unit=rpm
